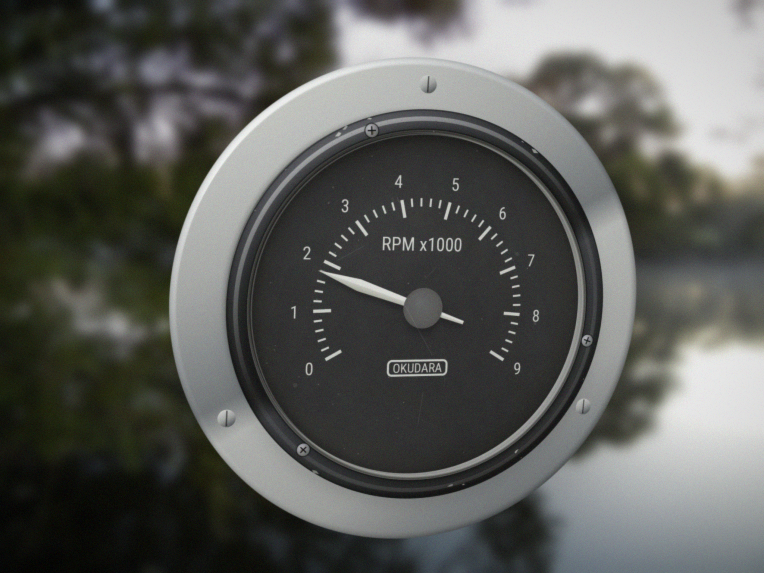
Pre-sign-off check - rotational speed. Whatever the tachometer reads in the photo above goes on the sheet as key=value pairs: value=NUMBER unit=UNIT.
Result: value=1800 unit=rpm
